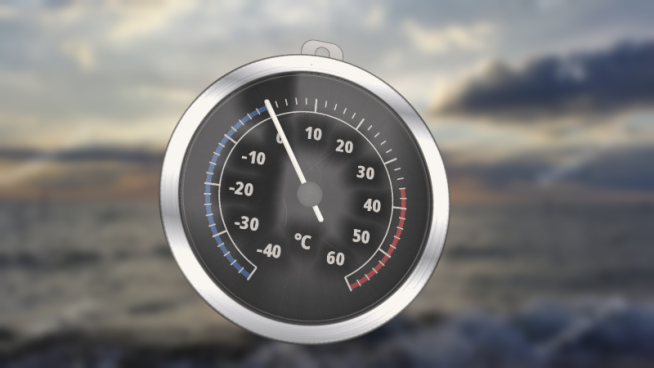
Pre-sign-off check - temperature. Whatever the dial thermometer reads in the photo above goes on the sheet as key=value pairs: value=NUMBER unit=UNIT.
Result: value=0 unit=°C
